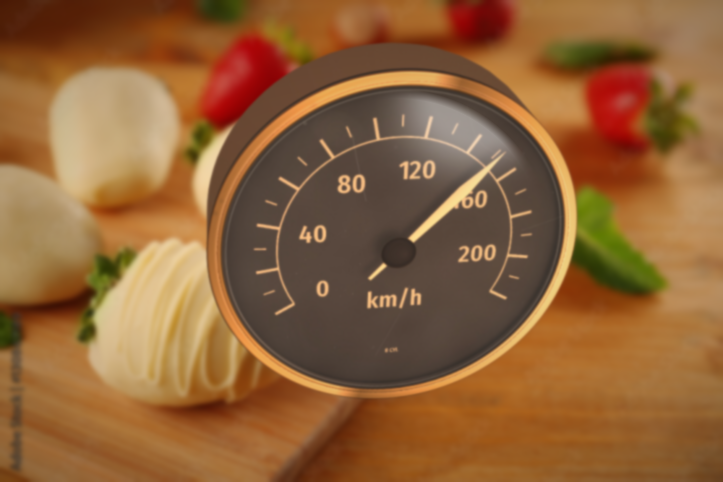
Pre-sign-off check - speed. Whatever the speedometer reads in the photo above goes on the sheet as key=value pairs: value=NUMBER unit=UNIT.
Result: value=150 unit=km/h
